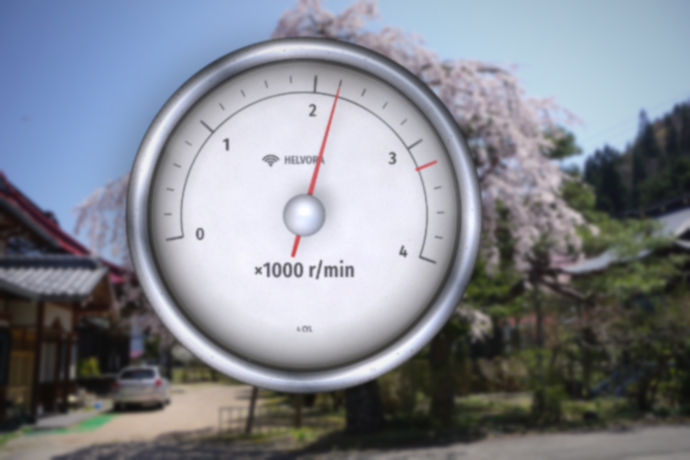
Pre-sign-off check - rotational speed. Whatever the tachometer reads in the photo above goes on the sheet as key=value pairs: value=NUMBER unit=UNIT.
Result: value=2200 unit=rpm
